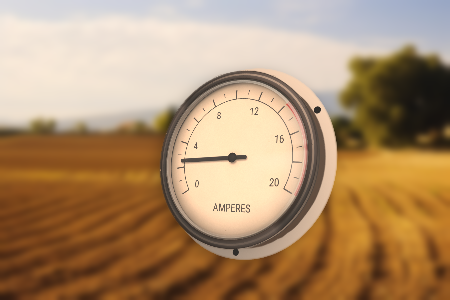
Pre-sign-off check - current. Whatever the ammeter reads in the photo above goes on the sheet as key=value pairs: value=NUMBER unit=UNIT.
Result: value=2.5 unit=A
